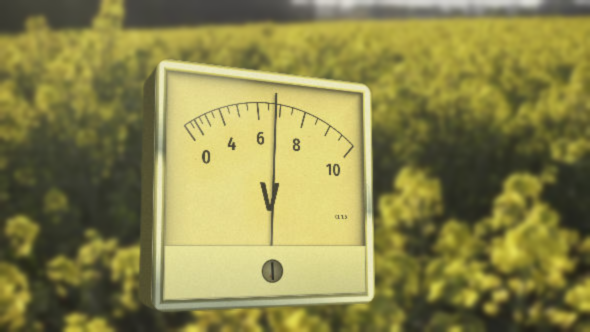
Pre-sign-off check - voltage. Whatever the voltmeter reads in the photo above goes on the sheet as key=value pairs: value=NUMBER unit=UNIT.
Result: value=6.75 unit=V
